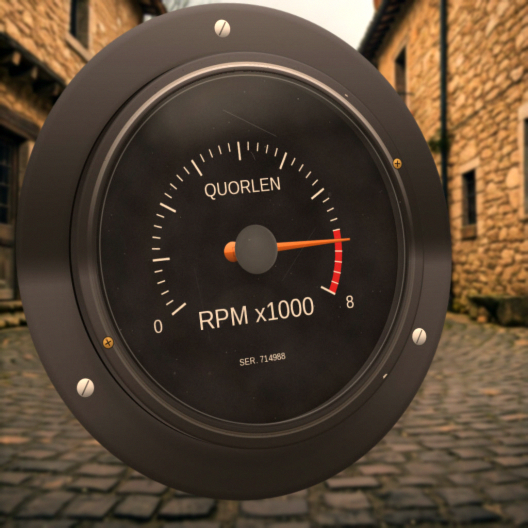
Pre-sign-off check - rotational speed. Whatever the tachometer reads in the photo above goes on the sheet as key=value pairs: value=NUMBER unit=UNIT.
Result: value=7000 unit=rpm
